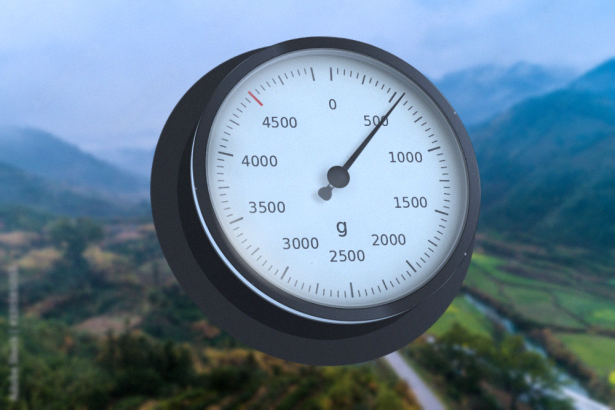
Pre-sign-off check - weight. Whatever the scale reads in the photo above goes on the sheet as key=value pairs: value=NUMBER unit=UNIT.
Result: value=550 unit=g
